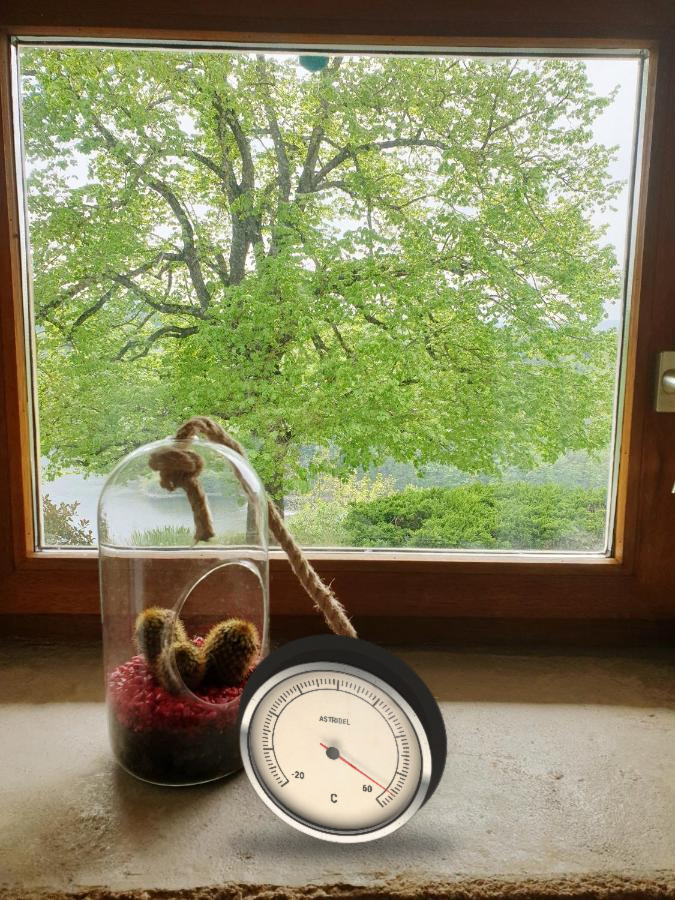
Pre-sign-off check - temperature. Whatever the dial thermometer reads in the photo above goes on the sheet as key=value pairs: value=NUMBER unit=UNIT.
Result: value=55 unit=°C
